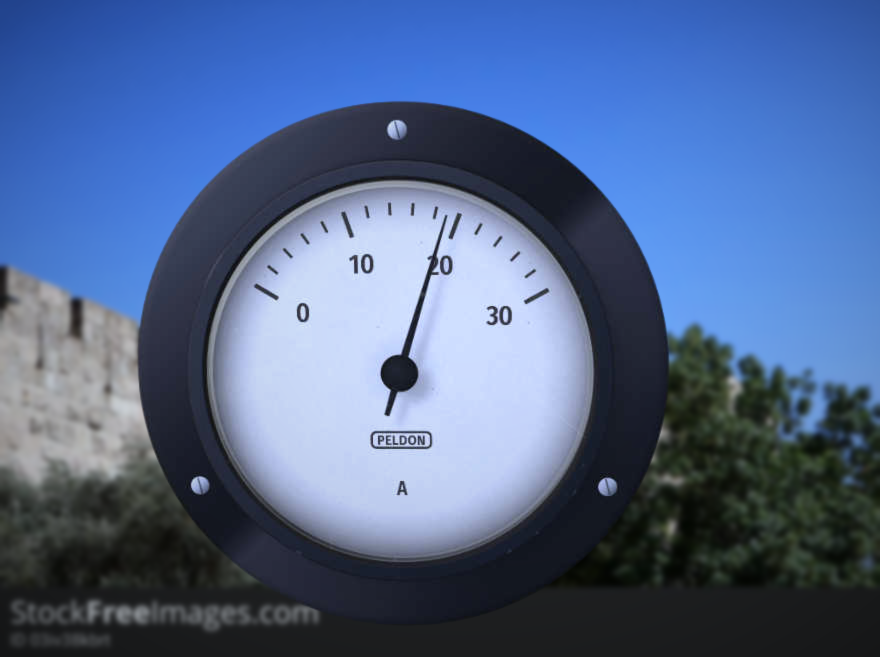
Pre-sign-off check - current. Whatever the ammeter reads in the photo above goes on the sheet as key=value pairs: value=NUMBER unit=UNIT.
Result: value=19 unit=A
